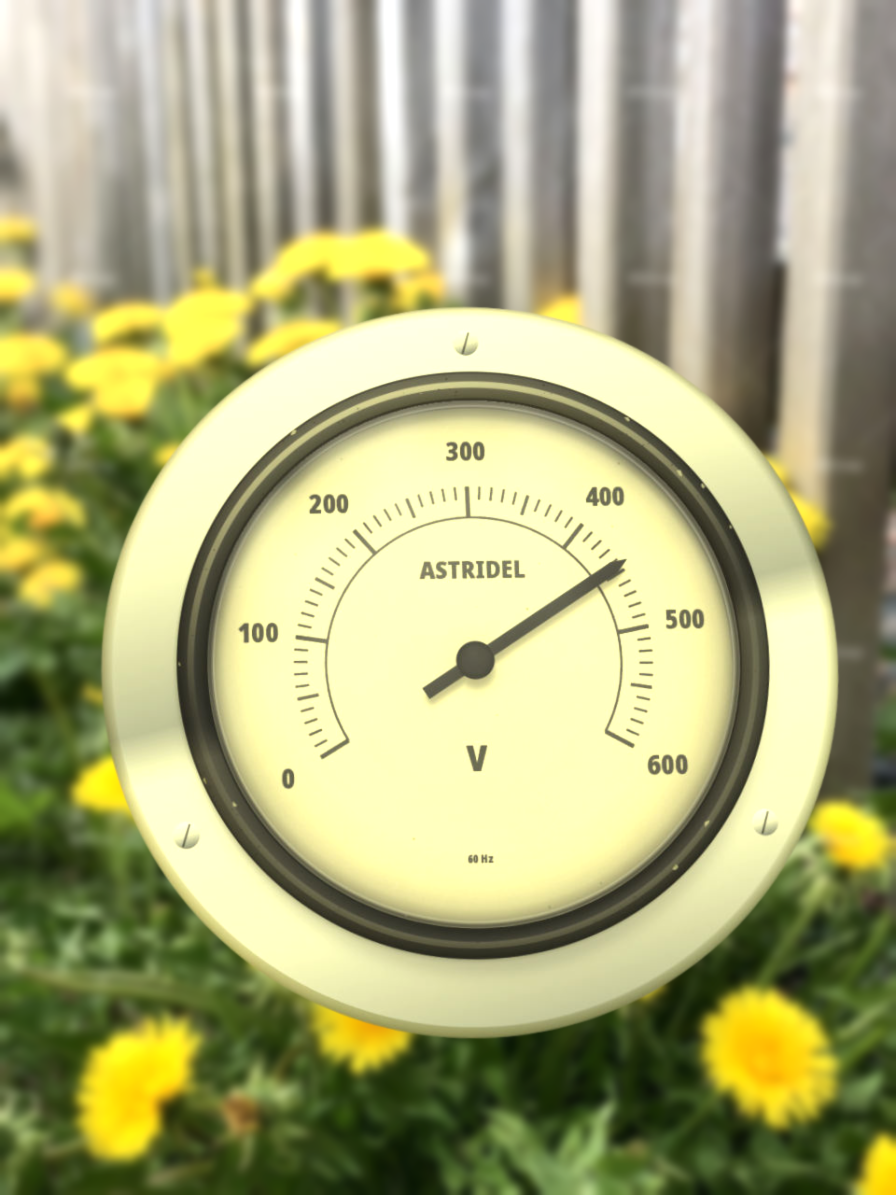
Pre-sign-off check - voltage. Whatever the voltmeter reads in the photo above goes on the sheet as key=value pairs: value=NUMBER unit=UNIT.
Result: value=445 unit=V
